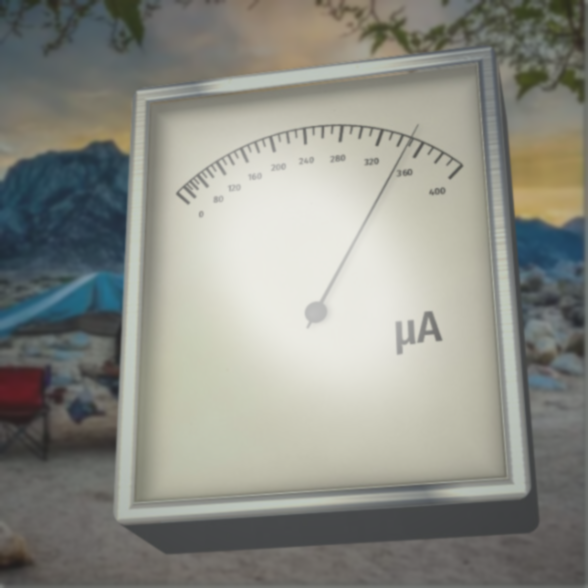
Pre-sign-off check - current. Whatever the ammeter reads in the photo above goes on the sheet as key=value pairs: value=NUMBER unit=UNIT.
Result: value=350 unit=µA
